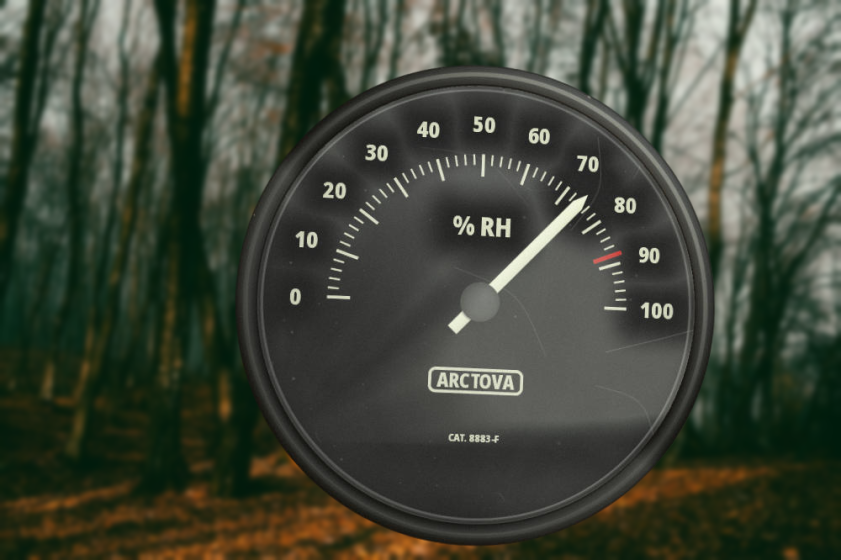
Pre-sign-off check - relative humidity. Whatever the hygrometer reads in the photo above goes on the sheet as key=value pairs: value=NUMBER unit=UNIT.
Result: value=74 unit=%
